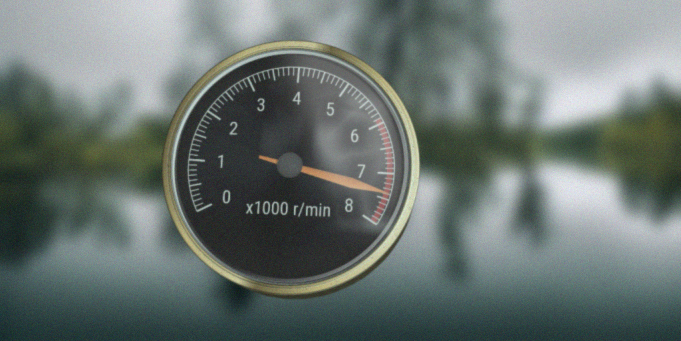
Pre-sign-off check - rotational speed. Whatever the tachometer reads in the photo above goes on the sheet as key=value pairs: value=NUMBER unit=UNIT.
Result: value=7400 unit=rpm
